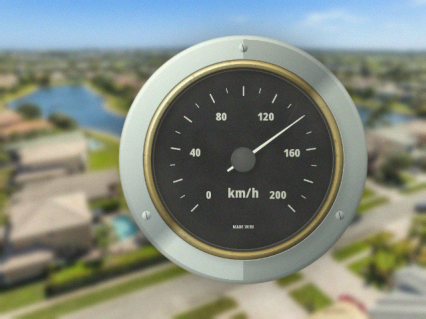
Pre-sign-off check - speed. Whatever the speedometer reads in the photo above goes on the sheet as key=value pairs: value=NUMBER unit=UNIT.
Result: value=140 unit=km/h
